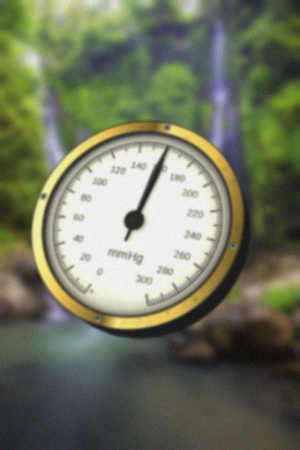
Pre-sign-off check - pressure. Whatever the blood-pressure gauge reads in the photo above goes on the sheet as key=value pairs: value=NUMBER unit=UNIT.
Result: value=160 unit=mmHg
